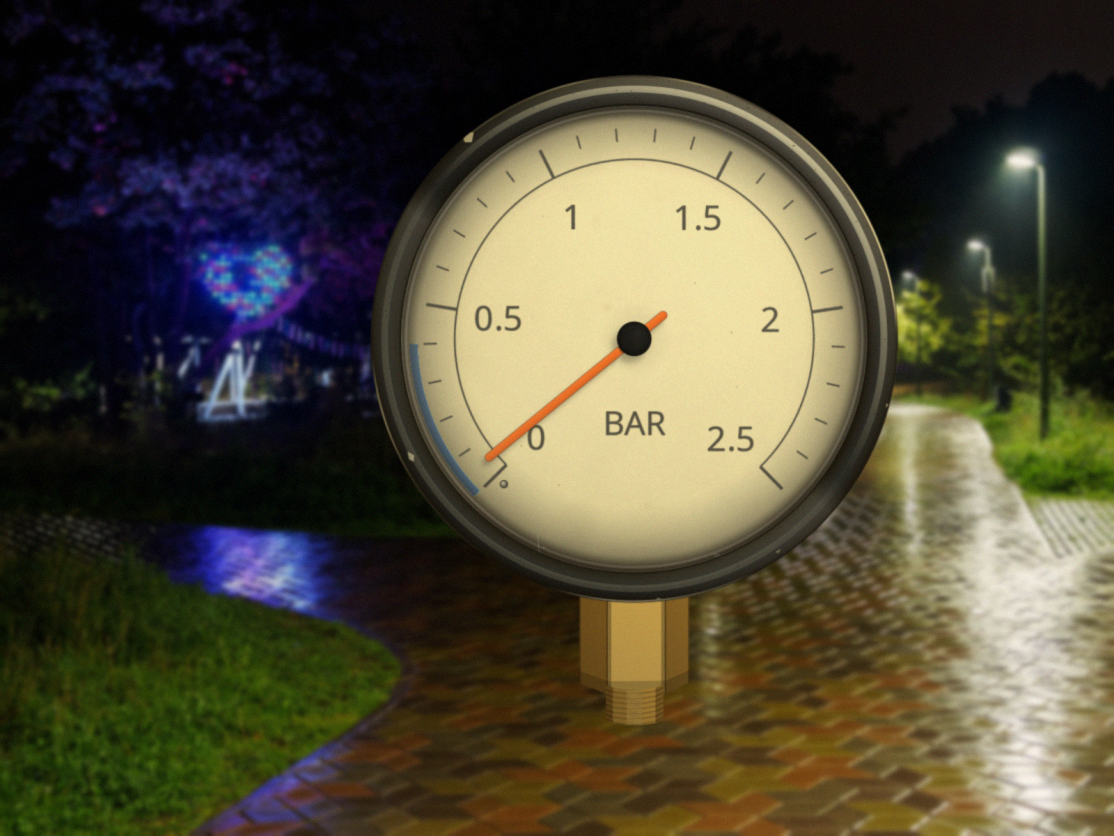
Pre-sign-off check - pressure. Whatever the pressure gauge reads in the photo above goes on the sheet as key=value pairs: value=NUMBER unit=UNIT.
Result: value=0.05 unit=bar
